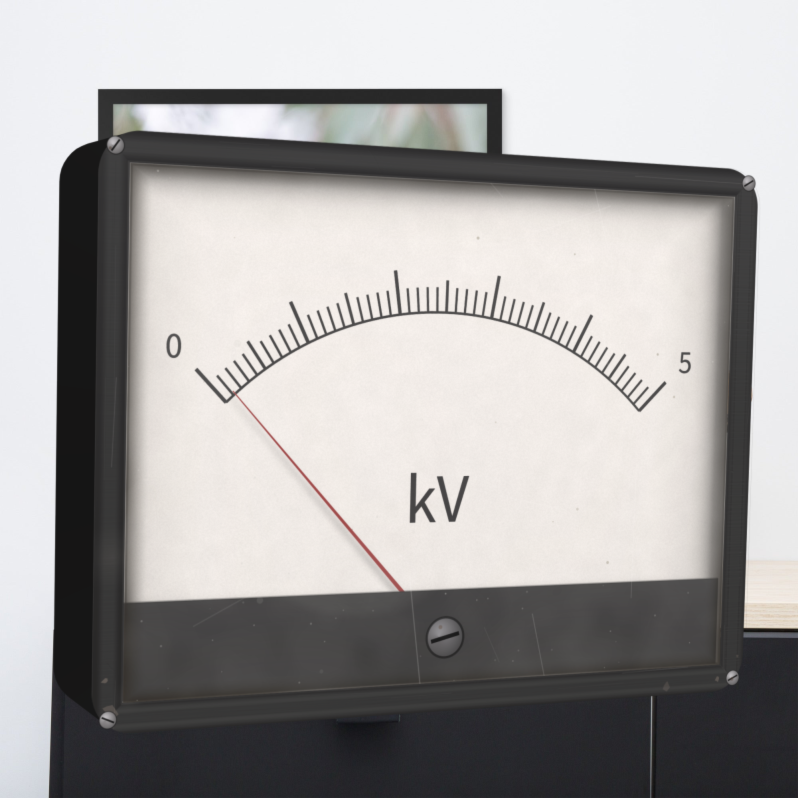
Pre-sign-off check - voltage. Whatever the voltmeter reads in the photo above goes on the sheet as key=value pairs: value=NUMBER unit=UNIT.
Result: value=0.1 unit=kV
